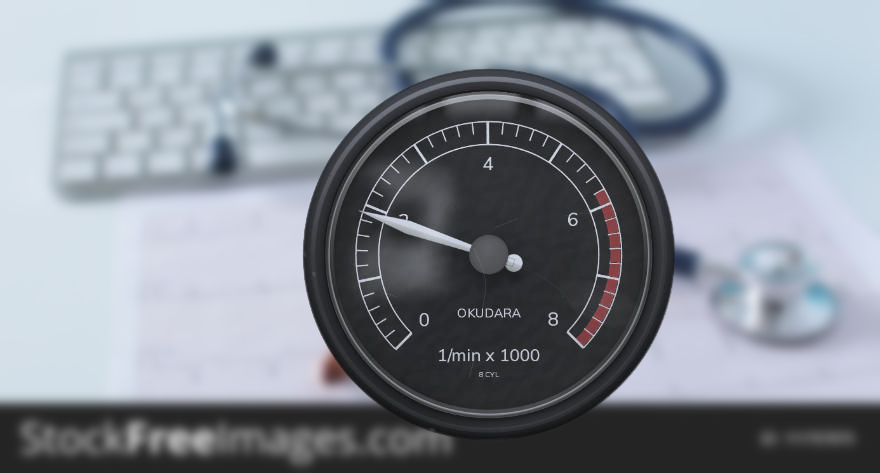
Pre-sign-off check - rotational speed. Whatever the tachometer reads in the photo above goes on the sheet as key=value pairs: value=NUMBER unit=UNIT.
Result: value=1900 unit=rpm
